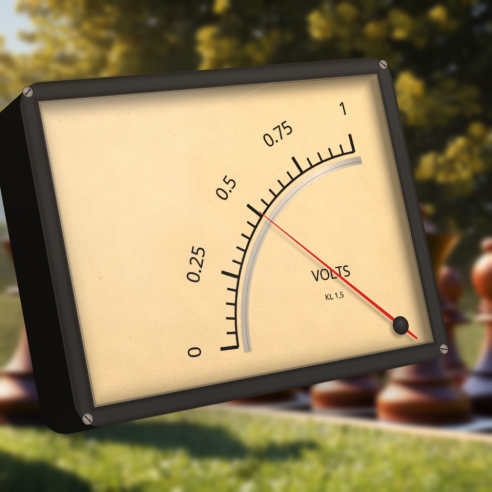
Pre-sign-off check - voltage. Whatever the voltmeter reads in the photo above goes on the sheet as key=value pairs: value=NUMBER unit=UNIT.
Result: value=0.5 unit=V
